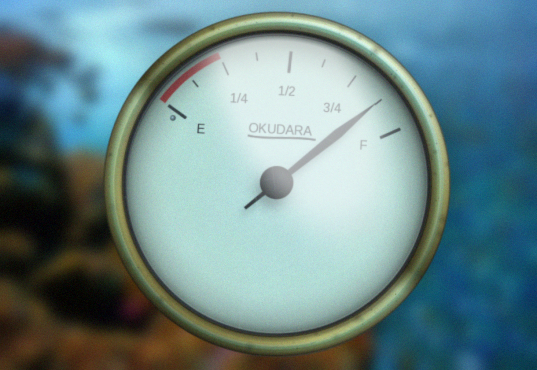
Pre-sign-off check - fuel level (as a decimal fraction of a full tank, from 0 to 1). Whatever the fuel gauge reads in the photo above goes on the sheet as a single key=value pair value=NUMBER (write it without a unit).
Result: value=0.875
